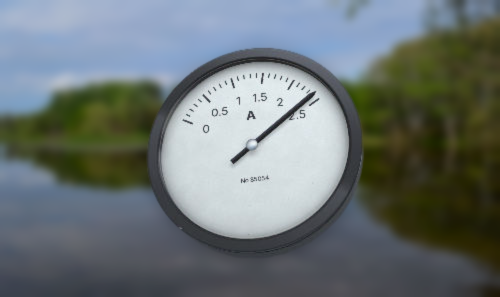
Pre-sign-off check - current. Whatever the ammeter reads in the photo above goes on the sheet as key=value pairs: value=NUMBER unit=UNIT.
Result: value=2.4 unit=A
